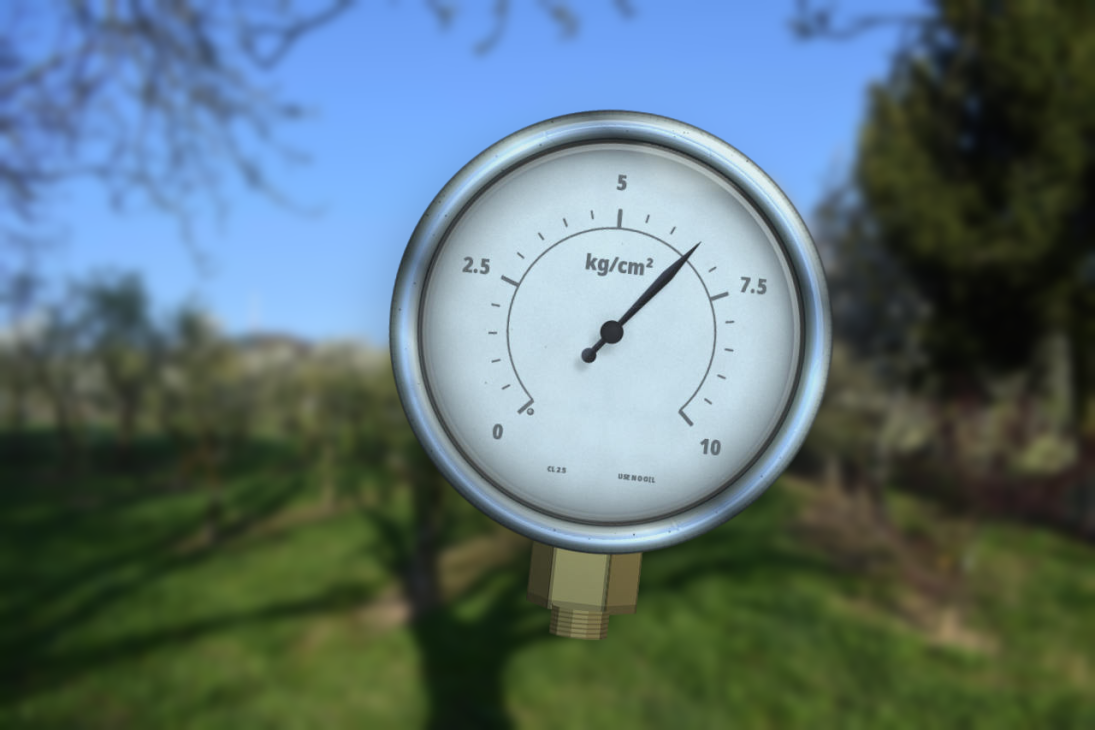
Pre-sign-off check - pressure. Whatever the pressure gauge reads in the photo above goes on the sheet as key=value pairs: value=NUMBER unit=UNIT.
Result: value=6.5 unit=kg/cm²
